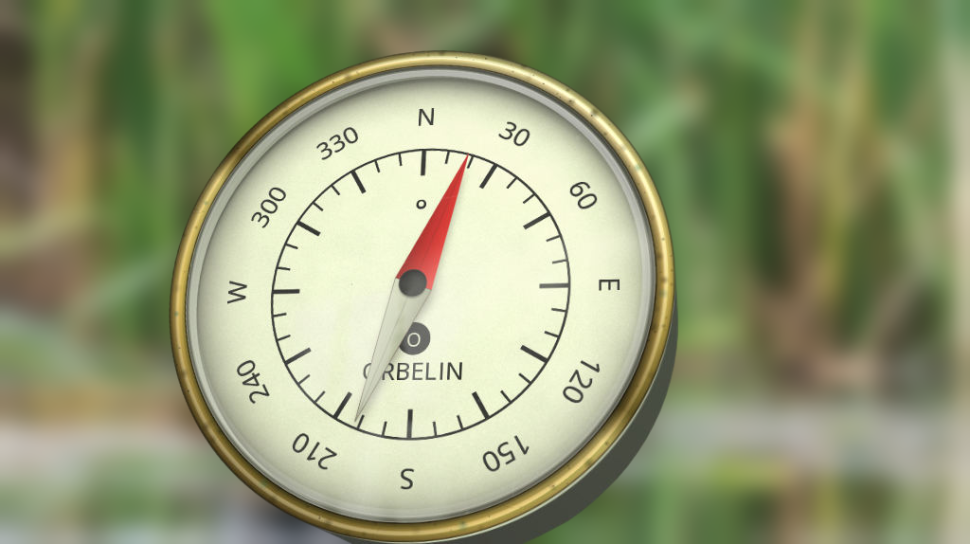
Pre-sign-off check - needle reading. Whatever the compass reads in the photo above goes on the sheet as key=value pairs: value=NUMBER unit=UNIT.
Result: value=20 unit=°
